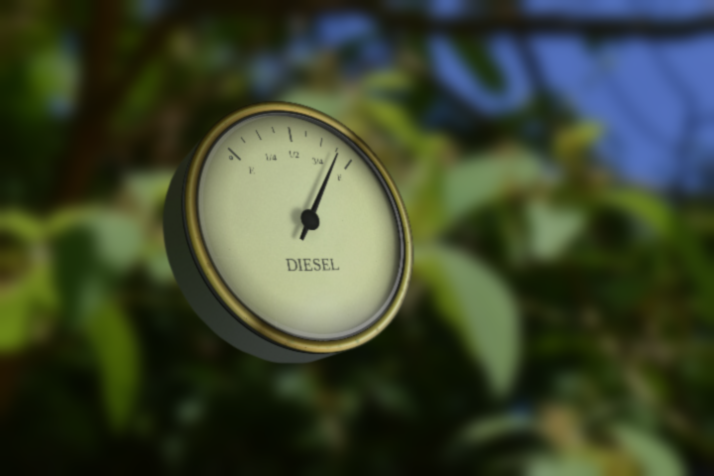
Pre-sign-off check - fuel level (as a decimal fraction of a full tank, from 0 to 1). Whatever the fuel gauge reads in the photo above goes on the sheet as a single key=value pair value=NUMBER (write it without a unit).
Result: value=0.875
